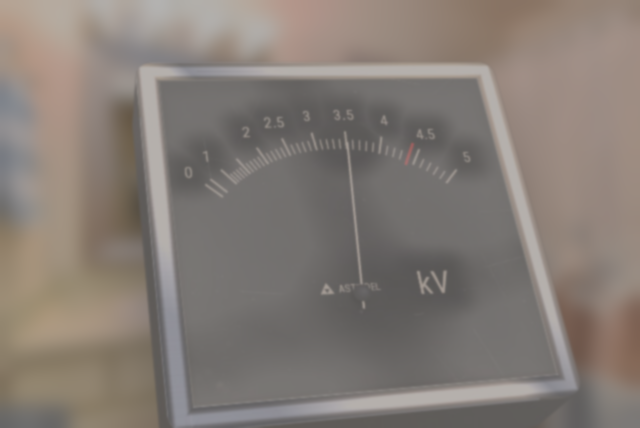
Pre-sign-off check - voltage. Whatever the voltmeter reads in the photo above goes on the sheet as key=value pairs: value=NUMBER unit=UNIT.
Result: value=3.5 unit=kV
